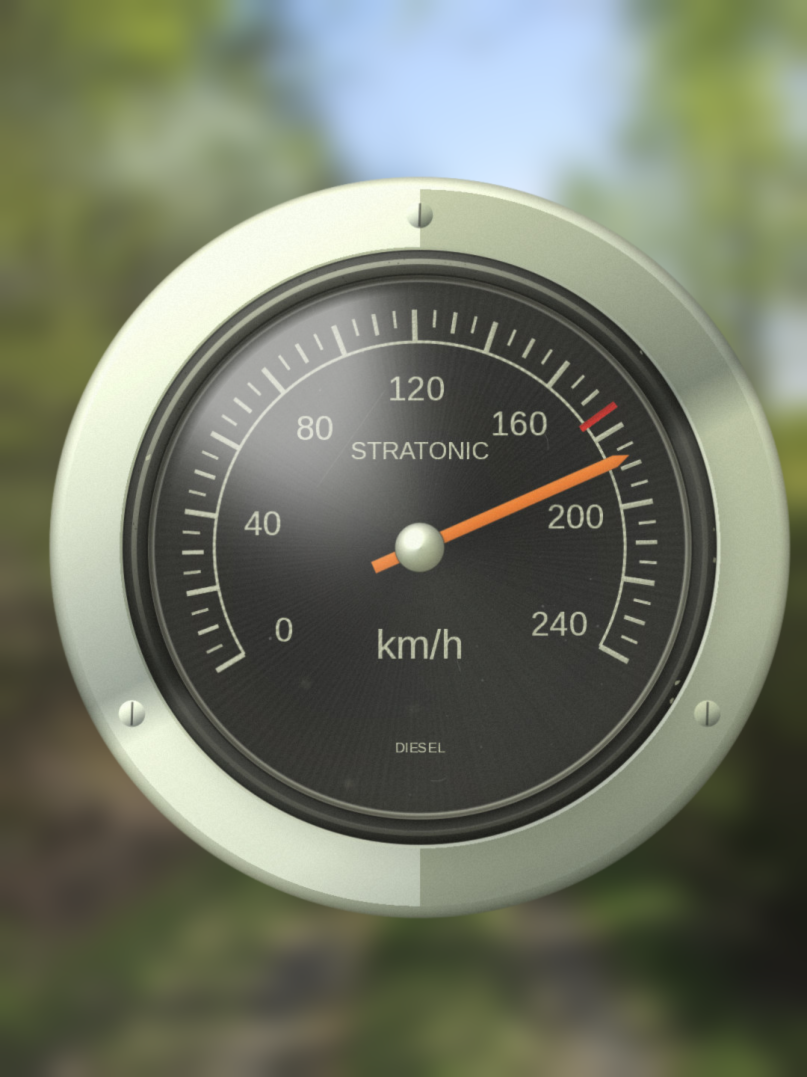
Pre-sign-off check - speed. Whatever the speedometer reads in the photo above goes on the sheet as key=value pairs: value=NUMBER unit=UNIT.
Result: value=187.5 unit=km/h
